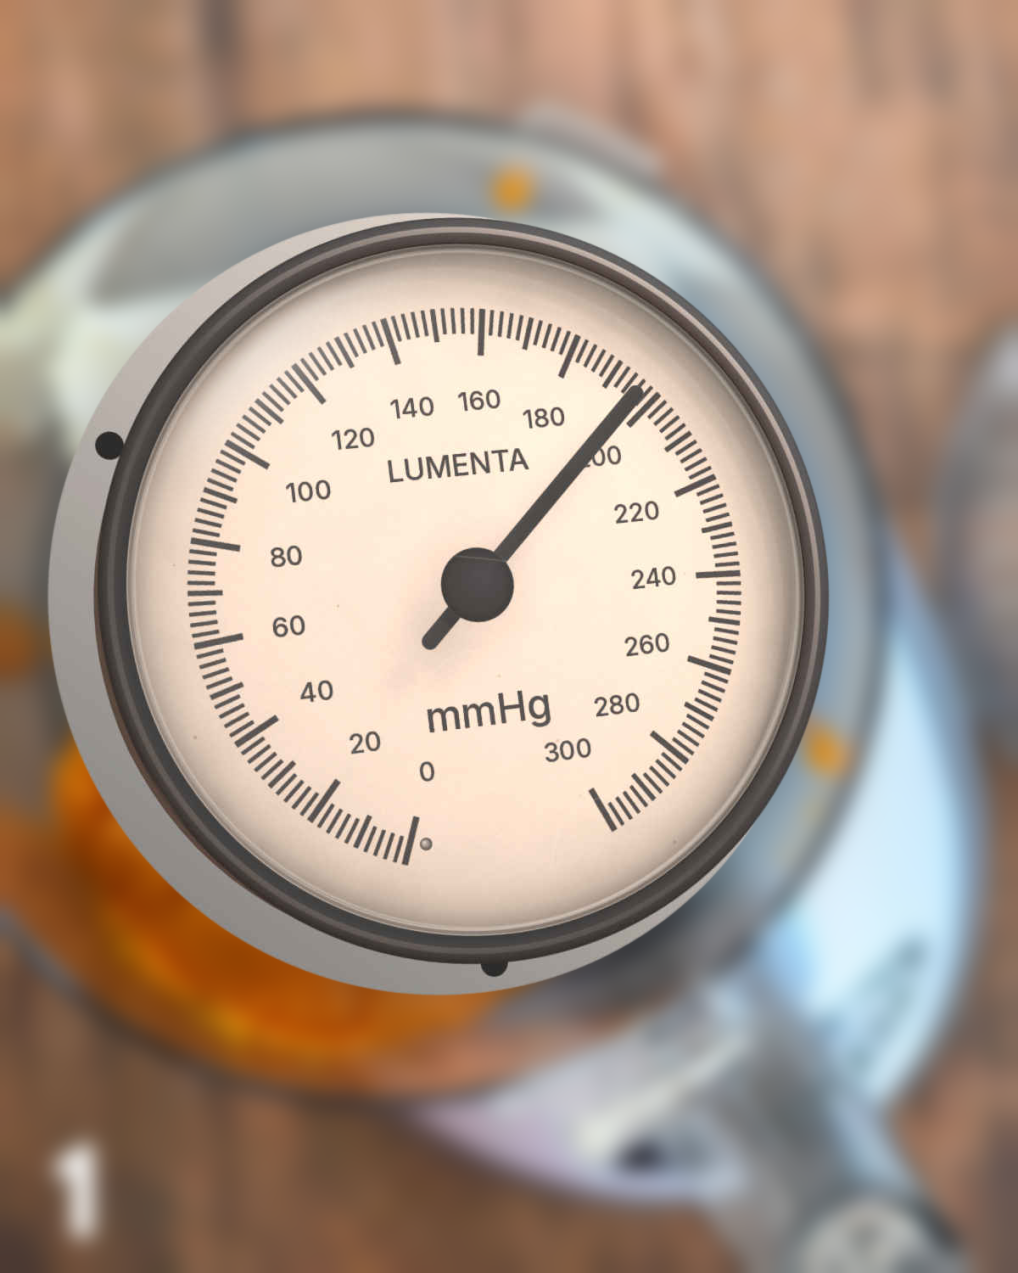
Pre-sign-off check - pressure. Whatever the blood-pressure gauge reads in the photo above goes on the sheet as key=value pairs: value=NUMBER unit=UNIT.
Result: value=196 unit=mmHg
